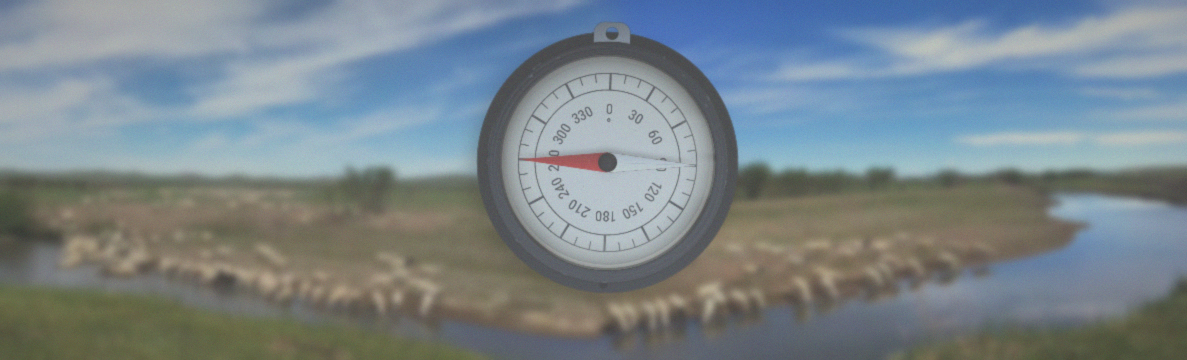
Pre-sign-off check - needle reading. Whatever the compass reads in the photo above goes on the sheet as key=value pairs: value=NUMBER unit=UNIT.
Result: value=270 unit=°
